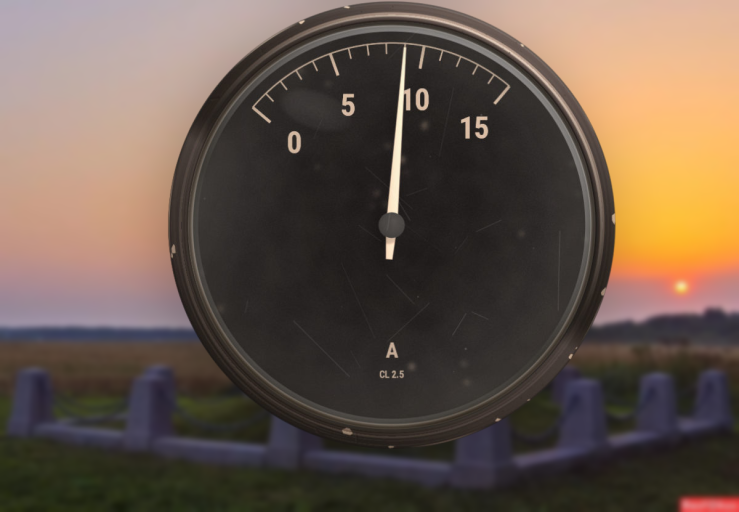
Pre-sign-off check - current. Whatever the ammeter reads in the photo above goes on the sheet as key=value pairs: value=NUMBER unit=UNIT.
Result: value=9 unit=A
